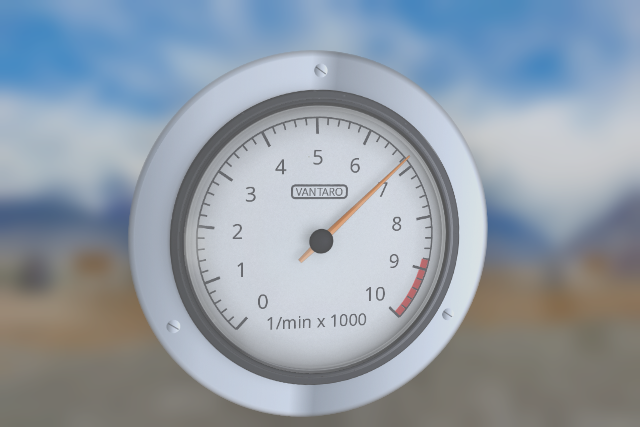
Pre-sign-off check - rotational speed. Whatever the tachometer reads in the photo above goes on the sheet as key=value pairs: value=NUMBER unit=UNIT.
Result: value=6800 unit=rpm
